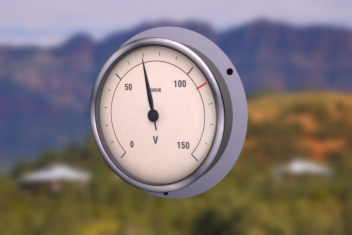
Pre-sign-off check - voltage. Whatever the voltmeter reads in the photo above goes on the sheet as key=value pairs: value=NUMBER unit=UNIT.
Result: value=70 unit=V
